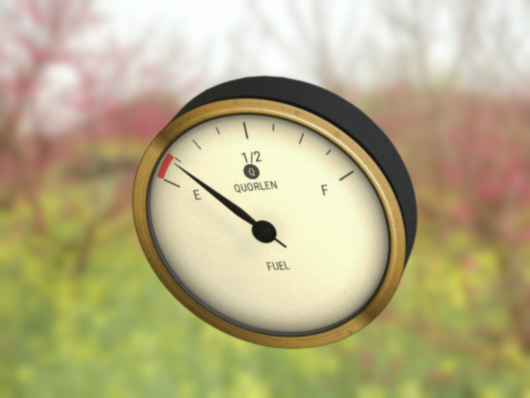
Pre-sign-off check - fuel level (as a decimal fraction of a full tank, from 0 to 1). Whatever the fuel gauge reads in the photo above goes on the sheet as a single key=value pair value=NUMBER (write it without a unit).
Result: value=0.125
